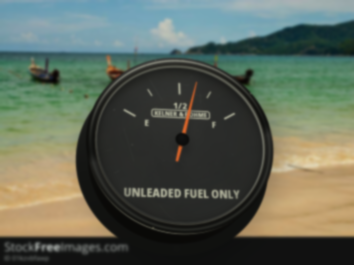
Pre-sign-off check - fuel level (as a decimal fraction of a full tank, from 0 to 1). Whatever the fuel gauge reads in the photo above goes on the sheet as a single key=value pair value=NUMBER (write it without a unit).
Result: value=0.625
